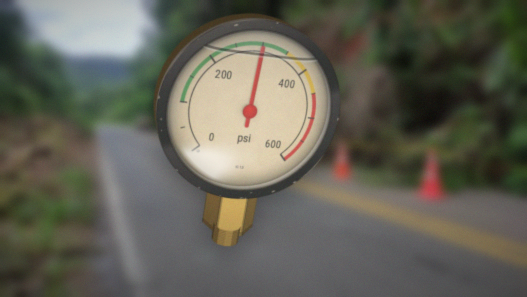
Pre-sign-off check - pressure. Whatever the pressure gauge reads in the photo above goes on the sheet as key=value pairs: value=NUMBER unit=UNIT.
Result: value=300 unit=psi
